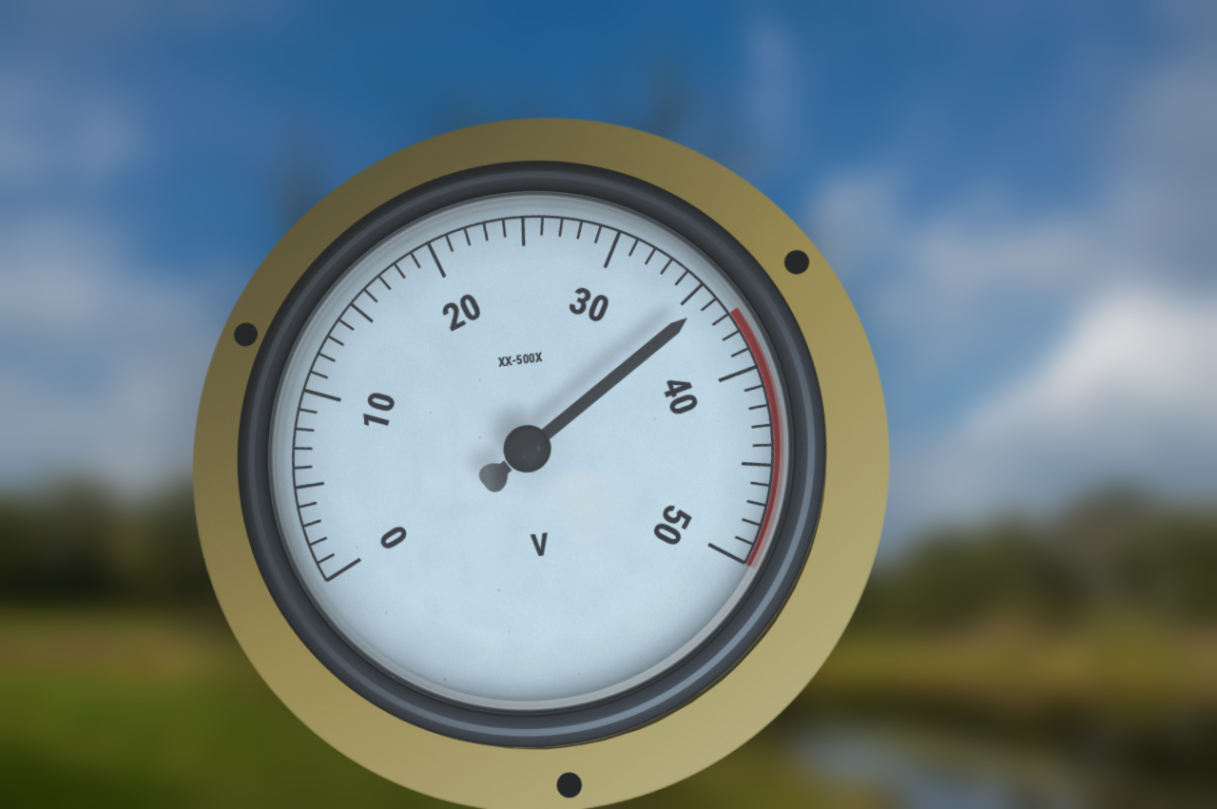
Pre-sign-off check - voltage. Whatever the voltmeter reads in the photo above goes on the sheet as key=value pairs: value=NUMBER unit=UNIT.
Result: value=36 unit=V
